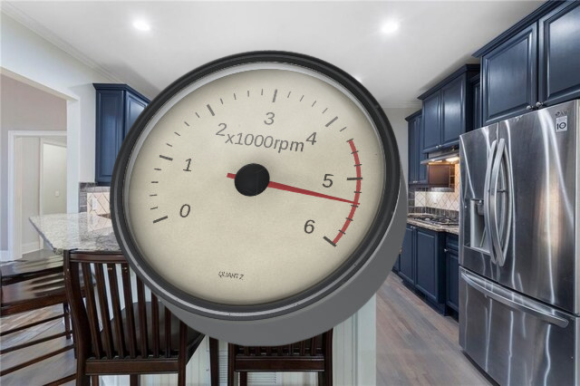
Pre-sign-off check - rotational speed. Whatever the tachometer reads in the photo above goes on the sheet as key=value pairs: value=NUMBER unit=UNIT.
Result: value=5400 unit=rpm
